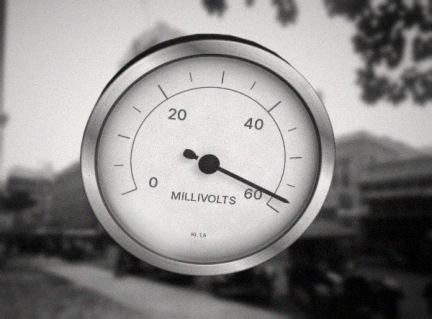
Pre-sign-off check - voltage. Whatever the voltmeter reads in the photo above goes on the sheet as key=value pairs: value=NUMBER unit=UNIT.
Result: value=57.5 unit=mV
